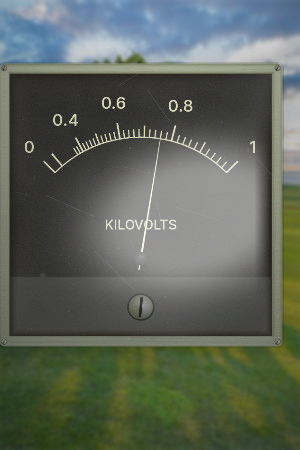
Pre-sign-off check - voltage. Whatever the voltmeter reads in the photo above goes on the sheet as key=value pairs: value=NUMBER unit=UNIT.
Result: value=0.76 unit=kV
